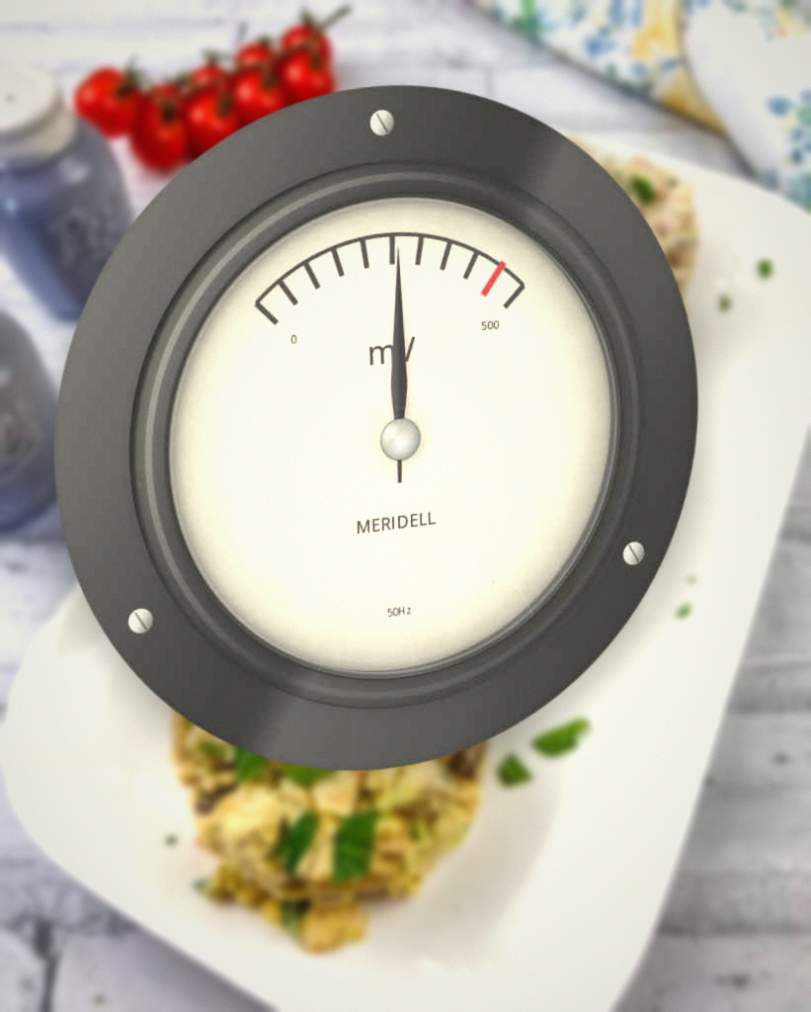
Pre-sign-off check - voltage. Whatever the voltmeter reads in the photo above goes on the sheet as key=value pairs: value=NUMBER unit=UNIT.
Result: value=250 unit=mV
